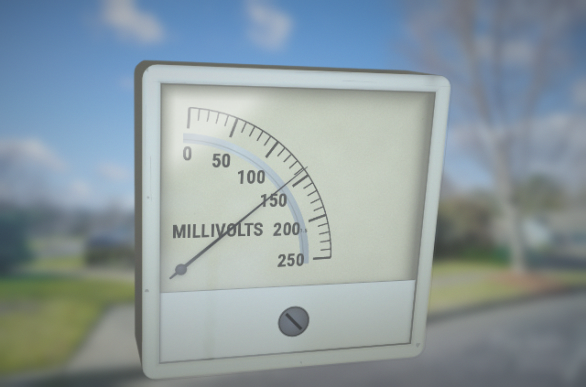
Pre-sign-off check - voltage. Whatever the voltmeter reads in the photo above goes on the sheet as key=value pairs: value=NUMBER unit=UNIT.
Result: value=140 unit=mV
